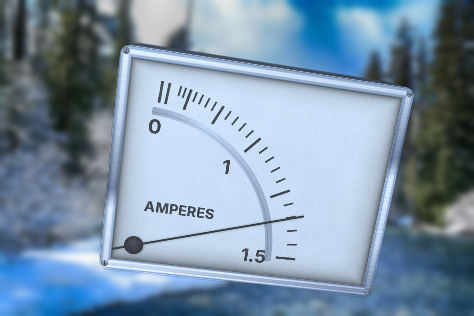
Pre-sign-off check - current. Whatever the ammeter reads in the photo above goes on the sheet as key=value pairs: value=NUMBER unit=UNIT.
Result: value=1.35 unit=A
